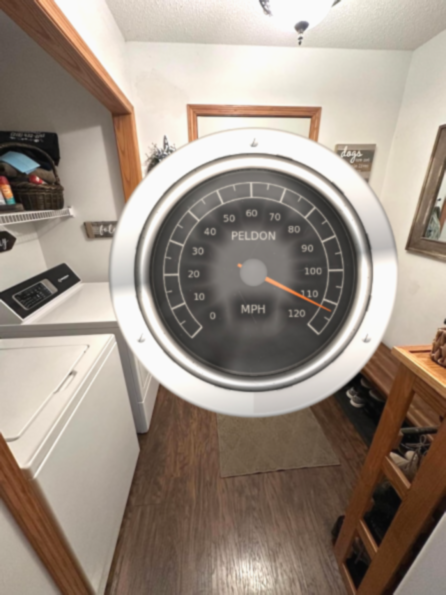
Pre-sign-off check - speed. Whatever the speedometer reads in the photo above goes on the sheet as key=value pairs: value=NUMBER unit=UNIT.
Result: value=112.5 unit=mph
